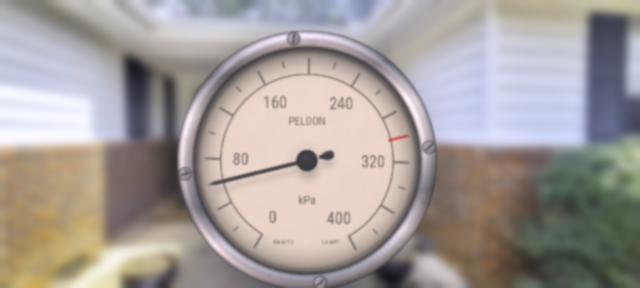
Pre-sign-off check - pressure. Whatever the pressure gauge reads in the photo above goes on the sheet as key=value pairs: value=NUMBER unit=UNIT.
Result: value=60 unit=kPa
